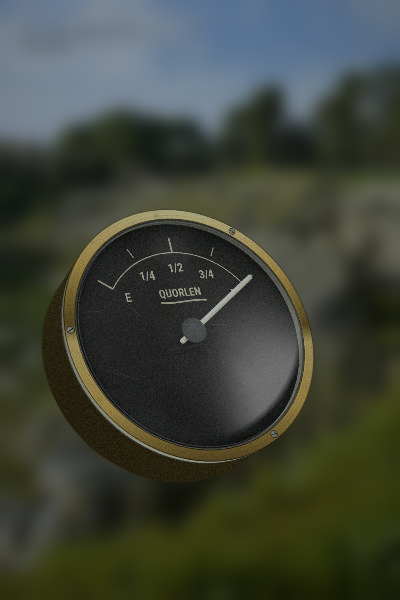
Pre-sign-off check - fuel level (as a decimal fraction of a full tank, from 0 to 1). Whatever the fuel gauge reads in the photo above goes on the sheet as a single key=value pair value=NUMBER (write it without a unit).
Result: value=1
